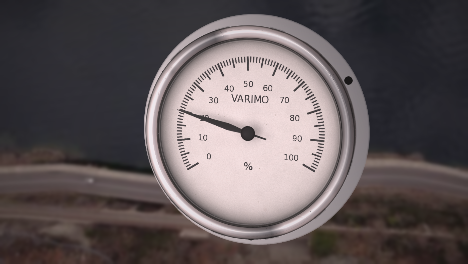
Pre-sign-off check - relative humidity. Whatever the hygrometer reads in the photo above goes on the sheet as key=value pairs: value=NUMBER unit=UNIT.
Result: value=20 unit=%
